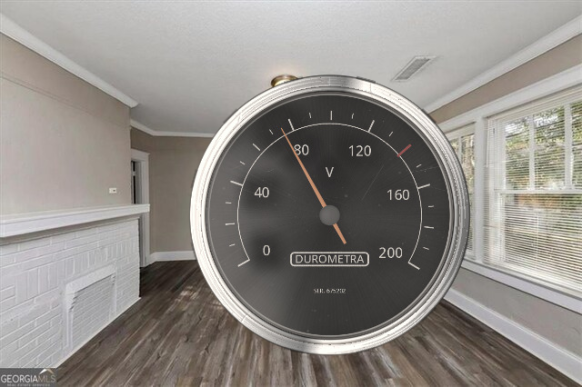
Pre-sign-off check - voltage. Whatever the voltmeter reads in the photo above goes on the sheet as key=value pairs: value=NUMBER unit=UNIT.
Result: value=75 unit=V
